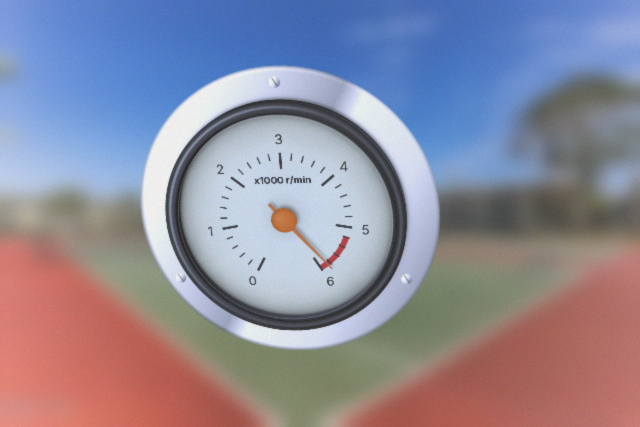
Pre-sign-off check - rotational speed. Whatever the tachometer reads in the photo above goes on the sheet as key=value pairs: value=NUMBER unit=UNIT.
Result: value=5800 unit=rpm
